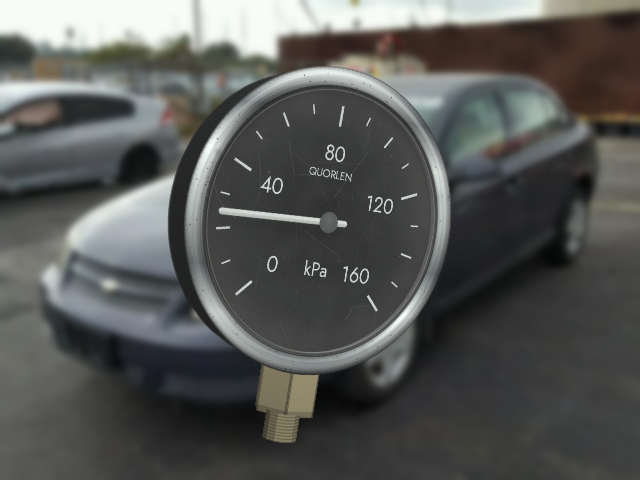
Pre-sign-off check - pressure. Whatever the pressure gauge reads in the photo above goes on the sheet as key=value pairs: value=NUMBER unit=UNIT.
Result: value=25 unit=kPa
